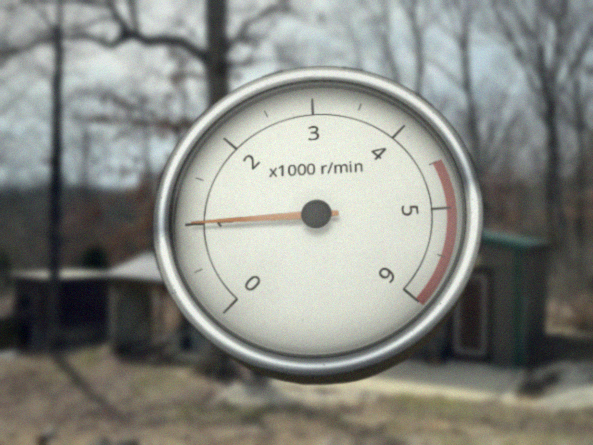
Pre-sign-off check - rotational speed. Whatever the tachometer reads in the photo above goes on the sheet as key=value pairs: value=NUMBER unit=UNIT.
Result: value=1000 unit=rpm
